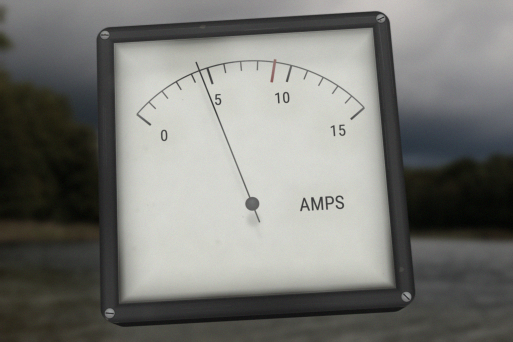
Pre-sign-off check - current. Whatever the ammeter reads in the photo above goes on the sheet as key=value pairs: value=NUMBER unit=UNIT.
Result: value=4.5 unit=A
